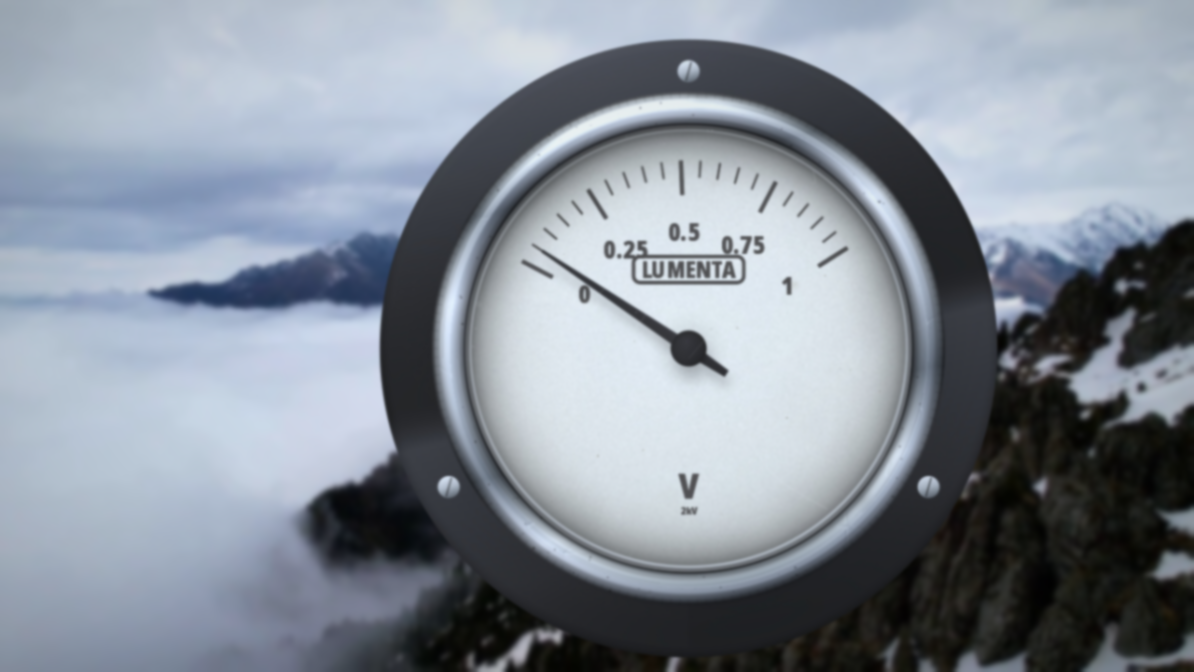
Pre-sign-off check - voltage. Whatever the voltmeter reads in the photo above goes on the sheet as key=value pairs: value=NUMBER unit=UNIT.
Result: value=0.05 unit=V
